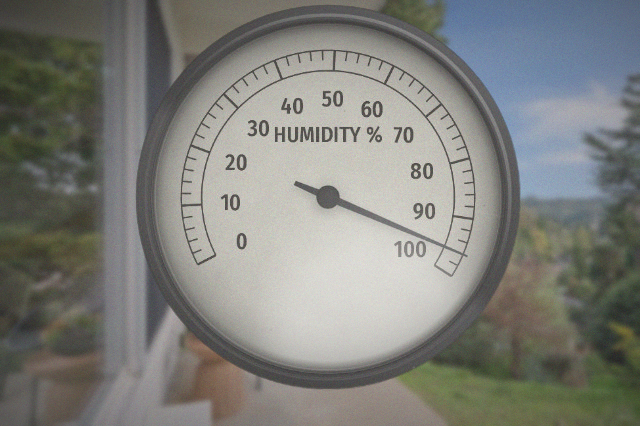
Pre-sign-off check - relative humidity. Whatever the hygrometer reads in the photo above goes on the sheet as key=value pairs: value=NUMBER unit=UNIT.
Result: value=96 unit=%
